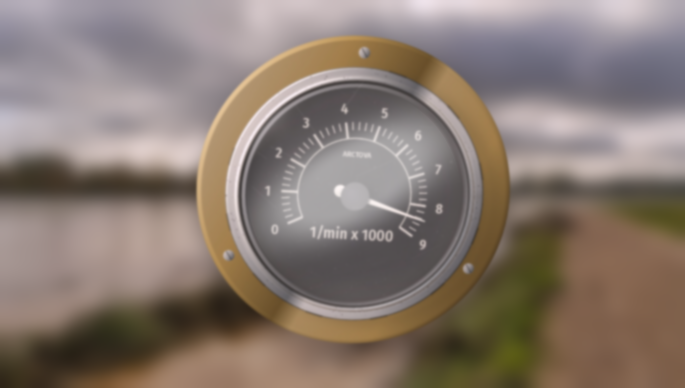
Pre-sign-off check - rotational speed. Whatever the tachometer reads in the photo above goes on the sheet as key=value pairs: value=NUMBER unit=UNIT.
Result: value=8400 unit=rpm
